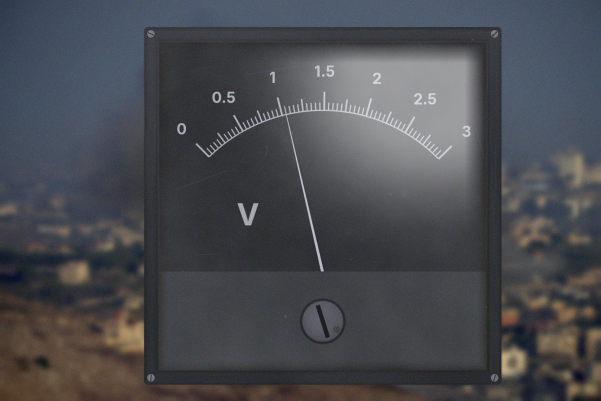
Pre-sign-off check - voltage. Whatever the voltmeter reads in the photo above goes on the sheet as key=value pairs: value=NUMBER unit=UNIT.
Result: value=1.05 unit=V
